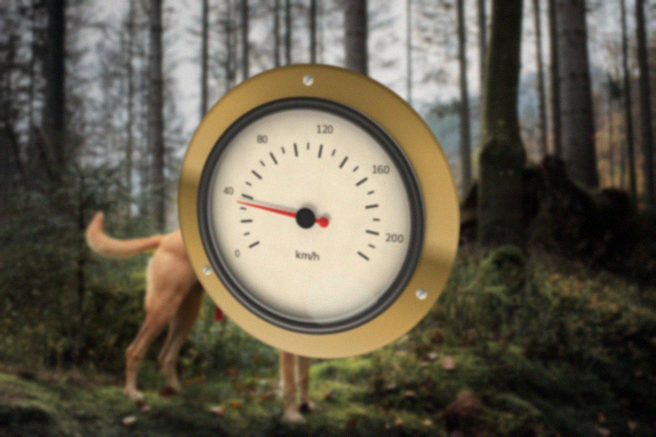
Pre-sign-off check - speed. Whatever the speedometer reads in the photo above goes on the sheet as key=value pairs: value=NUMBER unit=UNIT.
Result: value=35 unit=km/h
